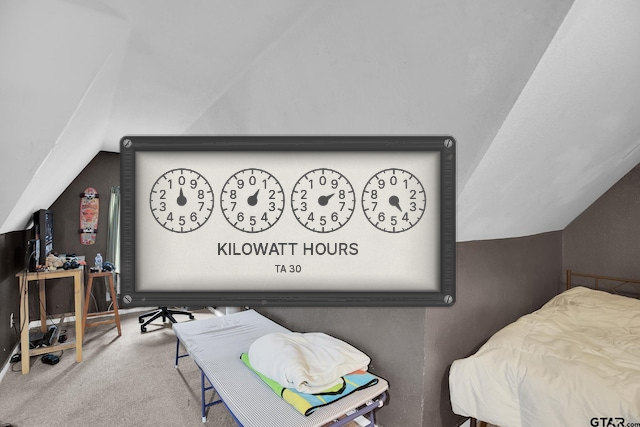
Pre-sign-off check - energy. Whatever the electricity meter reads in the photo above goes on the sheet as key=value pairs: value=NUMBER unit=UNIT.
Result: value=84 unit=kWh
